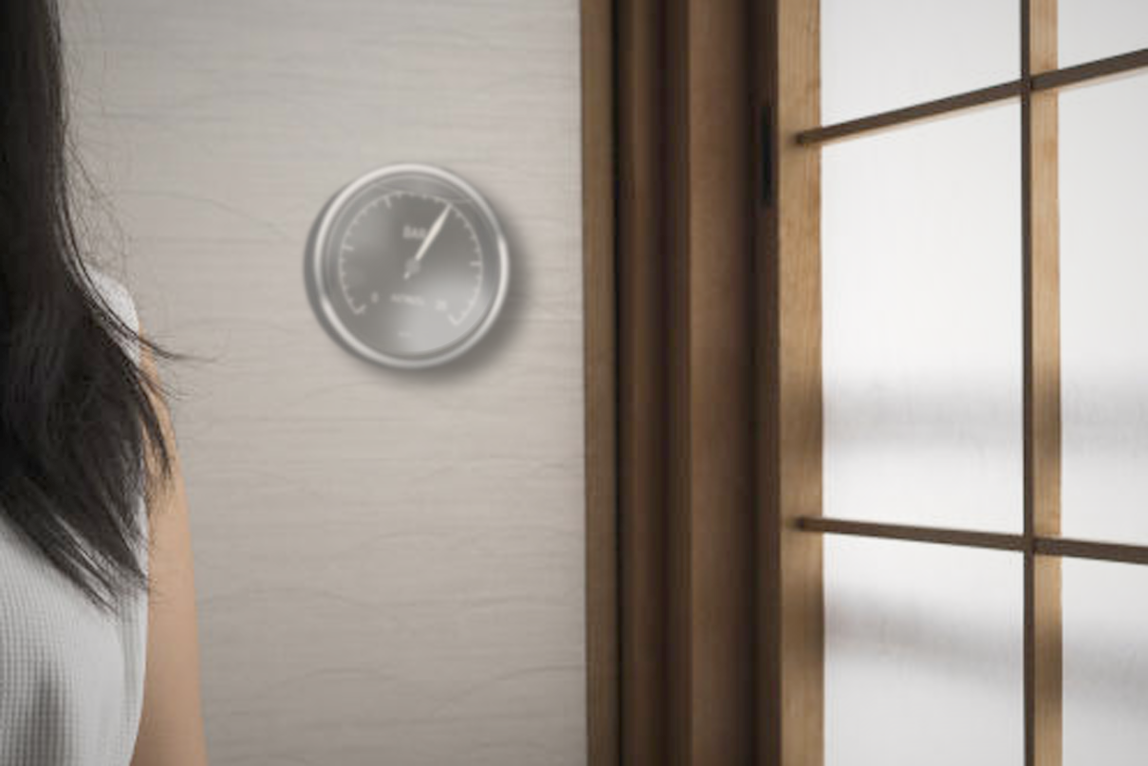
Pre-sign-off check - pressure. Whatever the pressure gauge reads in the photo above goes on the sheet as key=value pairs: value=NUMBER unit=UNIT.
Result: value=15 unit=bar
